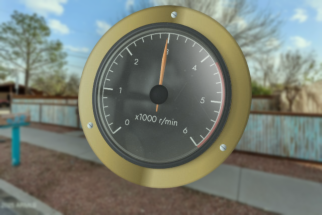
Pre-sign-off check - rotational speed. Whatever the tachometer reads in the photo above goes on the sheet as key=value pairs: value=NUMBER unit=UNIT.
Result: value=3000 unit=rpm
